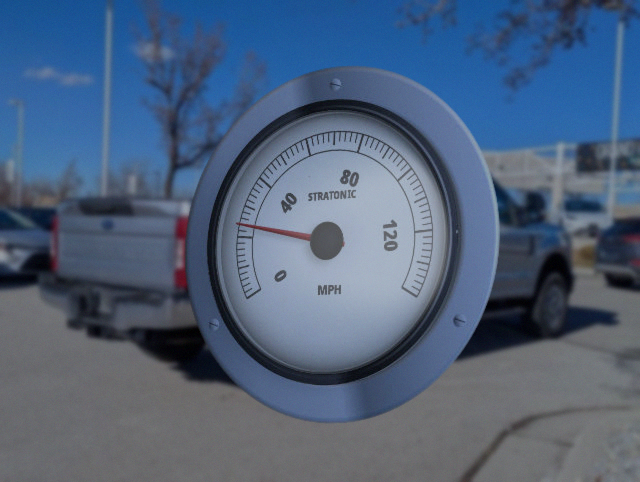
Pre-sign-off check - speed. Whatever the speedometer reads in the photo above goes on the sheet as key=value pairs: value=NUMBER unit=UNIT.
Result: value=24 unit=mph
